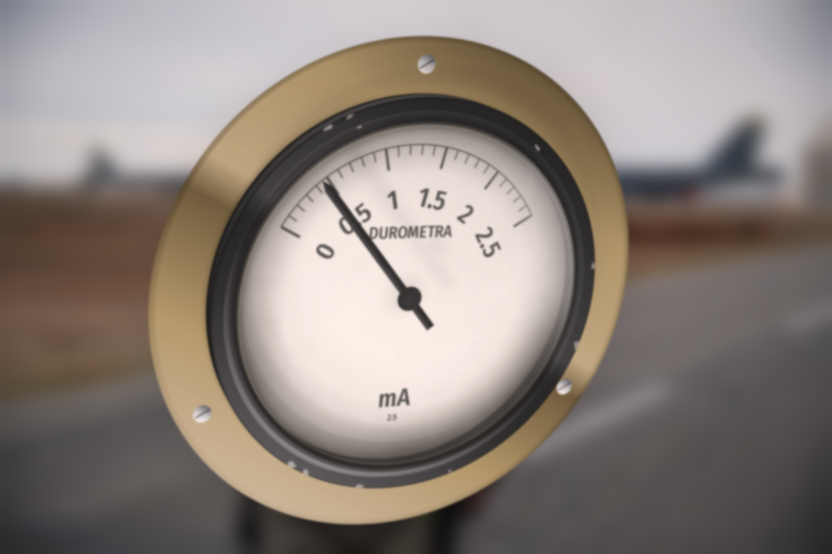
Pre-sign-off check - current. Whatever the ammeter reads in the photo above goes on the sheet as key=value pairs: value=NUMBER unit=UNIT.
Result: value=0.45 unit=mA
